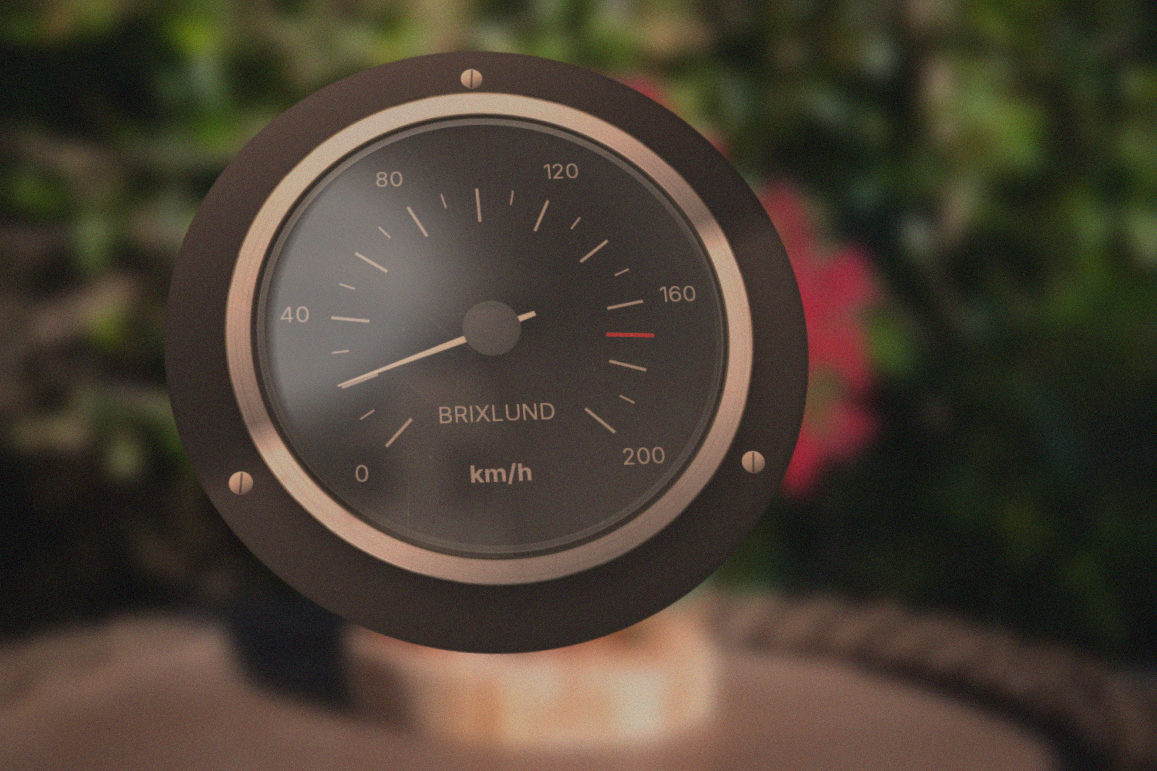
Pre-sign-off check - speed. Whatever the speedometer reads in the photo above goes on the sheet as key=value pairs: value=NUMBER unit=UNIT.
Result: value=20 unit=km/h
